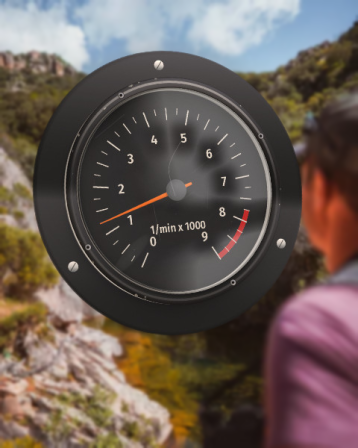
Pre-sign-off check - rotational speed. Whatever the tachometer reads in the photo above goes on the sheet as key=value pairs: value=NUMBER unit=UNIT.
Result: value=1250 unit=rpm
